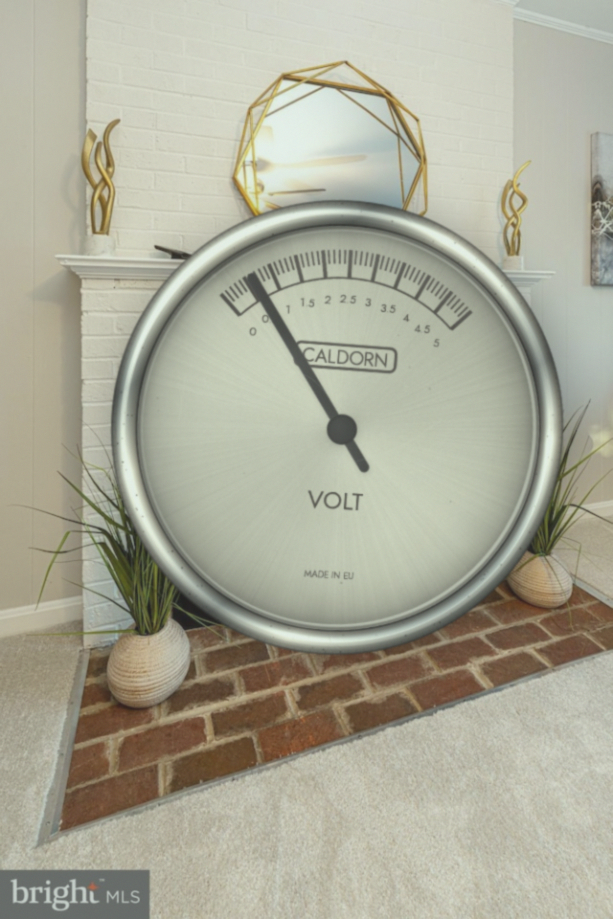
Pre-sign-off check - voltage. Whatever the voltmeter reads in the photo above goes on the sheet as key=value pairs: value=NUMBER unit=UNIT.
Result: value=0.6 unit=V
